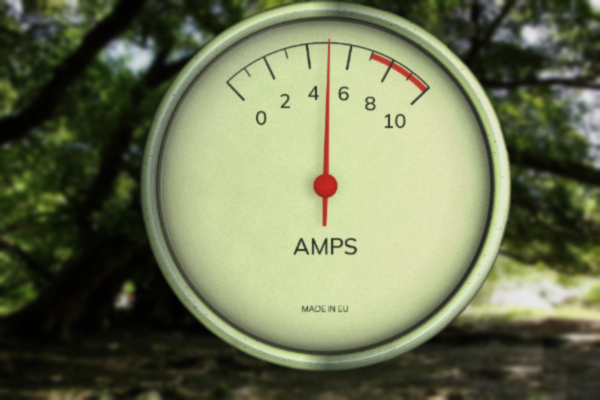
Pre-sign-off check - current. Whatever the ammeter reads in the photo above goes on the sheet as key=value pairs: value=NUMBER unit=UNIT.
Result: value=5 unit=A
